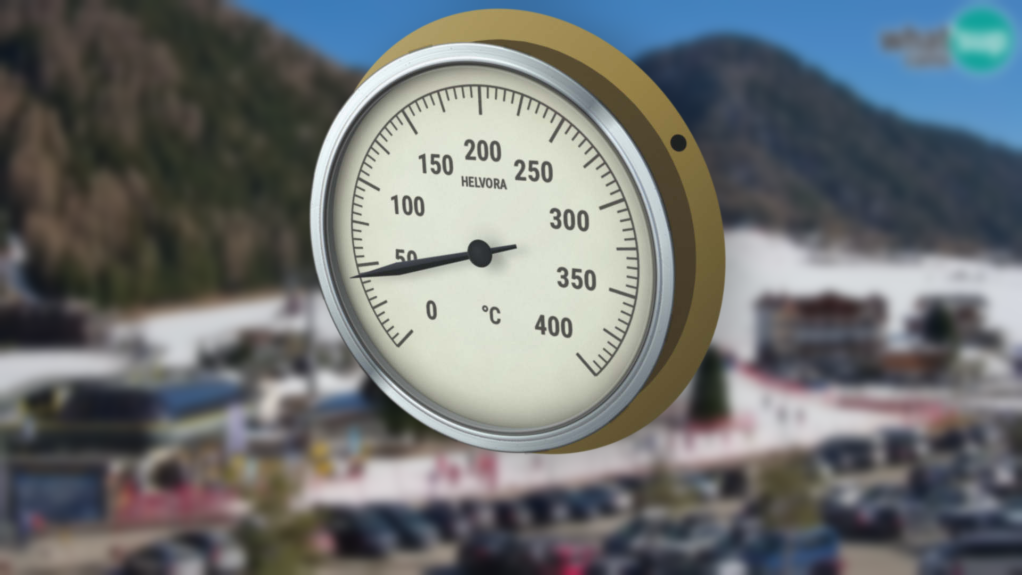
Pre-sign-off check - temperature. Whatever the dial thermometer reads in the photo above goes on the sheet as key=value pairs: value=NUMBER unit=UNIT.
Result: value=45 unit=°C
